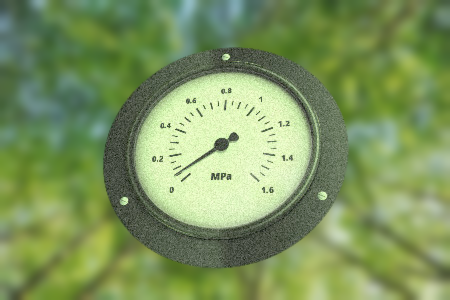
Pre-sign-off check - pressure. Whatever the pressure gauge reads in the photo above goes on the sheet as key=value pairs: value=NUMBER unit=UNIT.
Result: value=0.05 unit=MPa
